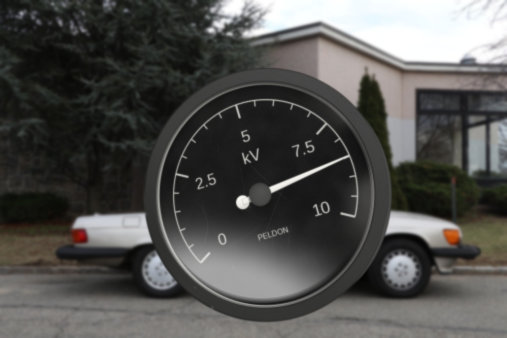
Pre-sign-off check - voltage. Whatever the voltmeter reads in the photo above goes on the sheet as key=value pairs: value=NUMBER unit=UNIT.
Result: value=8.5 unit=kV
